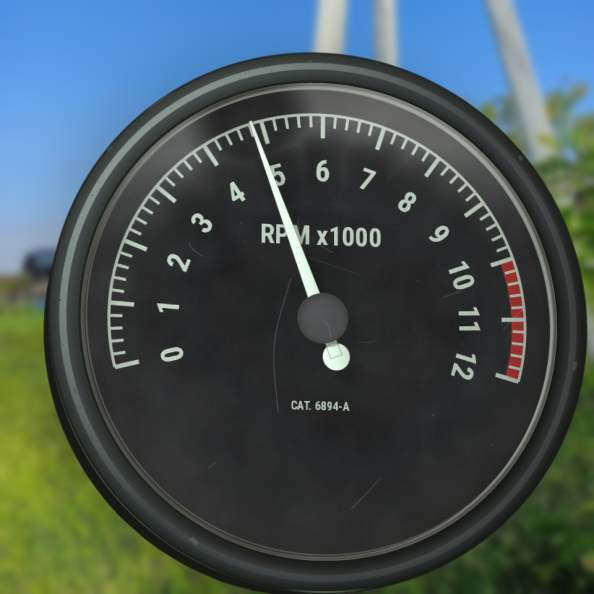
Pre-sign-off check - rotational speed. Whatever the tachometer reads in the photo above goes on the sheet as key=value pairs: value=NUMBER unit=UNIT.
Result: value=4800 unit=rpm
